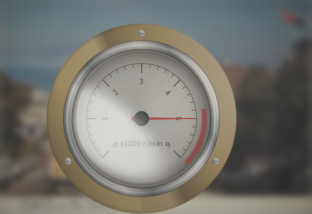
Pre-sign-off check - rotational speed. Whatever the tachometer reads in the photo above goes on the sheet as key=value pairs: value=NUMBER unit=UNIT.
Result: value=5000 unit=rpm
